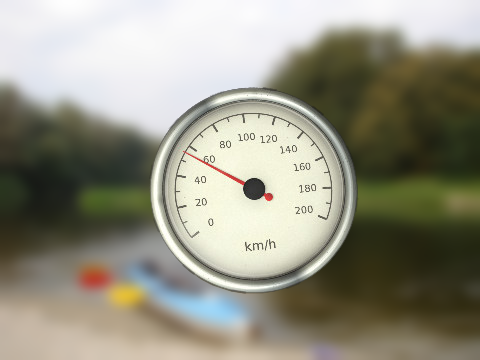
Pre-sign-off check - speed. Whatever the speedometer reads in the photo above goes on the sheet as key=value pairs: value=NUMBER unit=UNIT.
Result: value=55 unit=km/h
